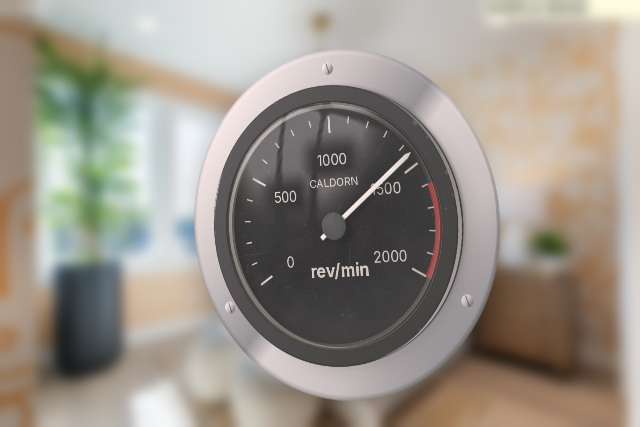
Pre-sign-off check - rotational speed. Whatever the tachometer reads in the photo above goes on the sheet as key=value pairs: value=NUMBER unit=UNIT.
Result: value=1450 unit=rpm
